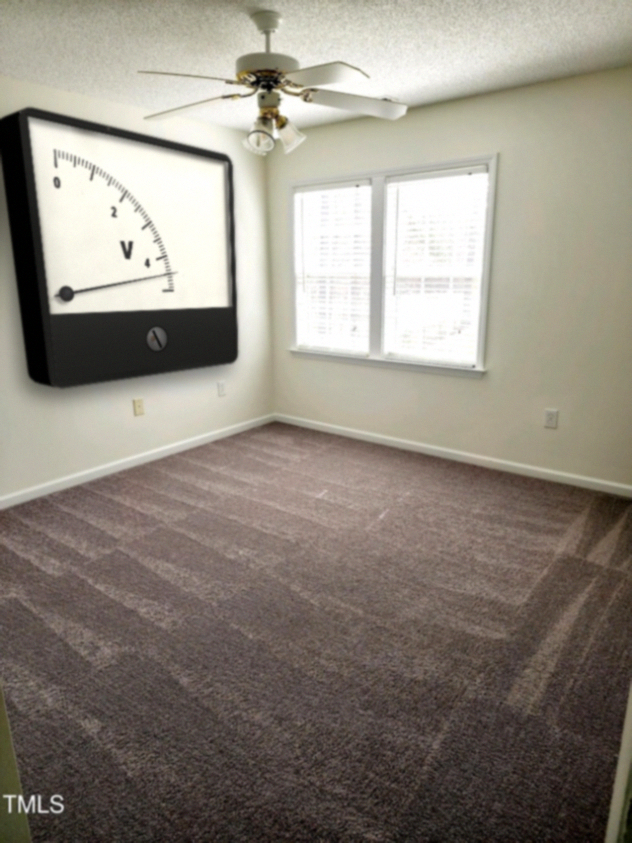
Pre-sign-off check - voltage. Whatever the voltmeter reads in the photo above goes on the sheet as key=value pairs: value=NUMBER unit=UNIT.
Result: value=4.5 unit=V
